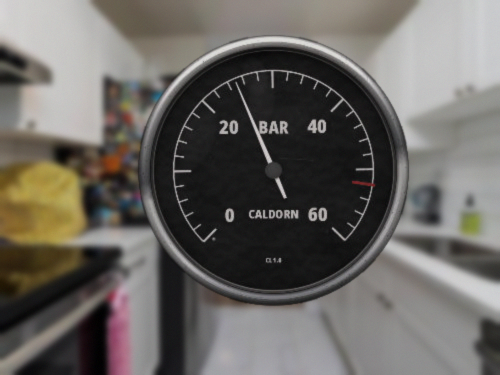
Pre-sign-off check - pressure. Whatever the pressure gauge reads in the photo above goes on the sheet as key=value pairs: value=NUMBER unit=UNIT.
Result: value=25 unit=bar
